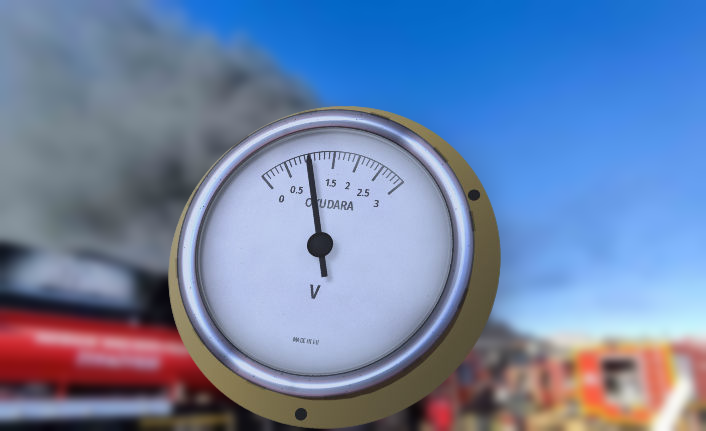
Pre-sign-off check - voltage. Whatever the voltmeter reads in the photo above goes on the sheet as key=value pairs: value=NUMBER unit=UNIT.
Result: value=1 unit=V
